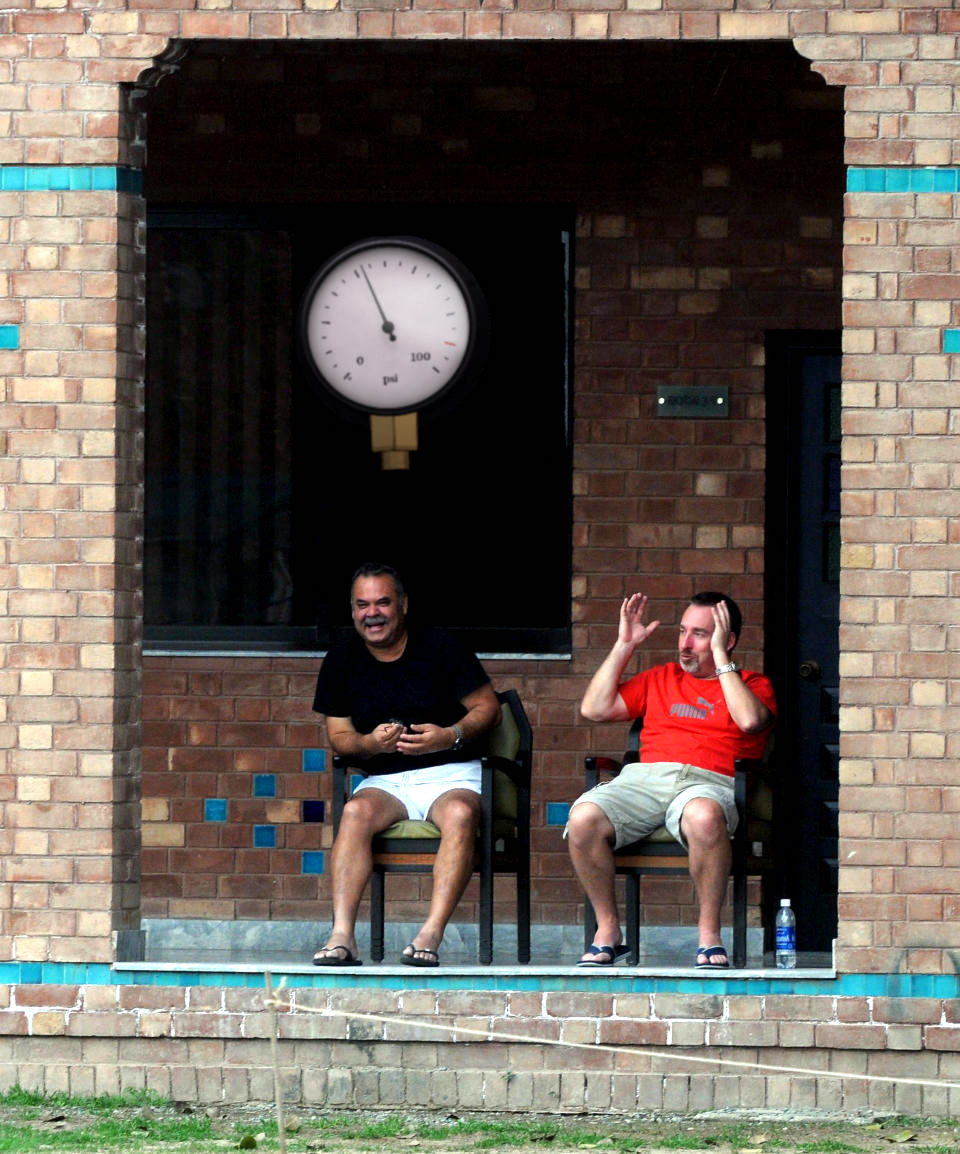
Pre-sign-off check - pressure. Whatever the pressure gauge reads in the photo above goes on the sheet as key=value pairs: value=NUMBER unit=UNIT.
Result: value=42.5 unit=psi
